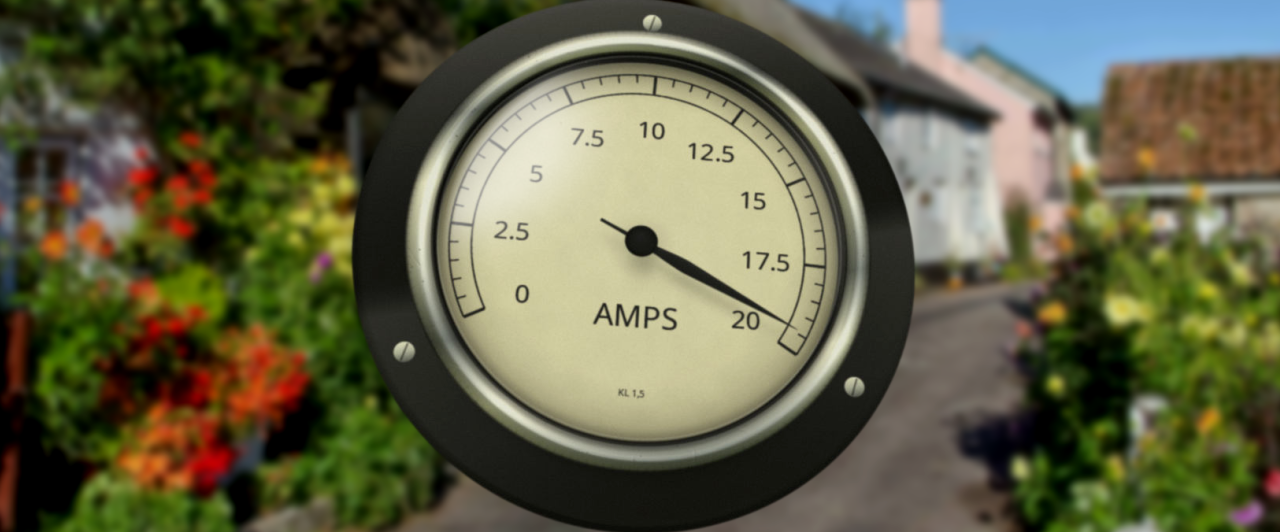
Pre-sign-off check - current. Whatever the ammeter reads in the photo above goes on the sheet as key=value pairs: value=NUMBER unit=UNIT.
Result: value=19.5 unit=A
